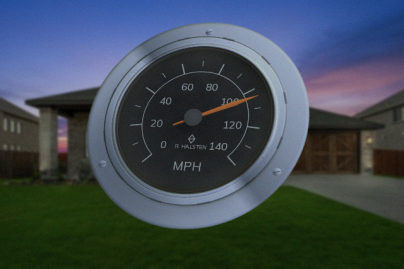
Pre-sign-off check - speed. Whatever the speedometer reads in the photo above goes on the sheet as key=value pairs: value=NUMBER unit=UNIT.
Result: value=105 unit=mph
